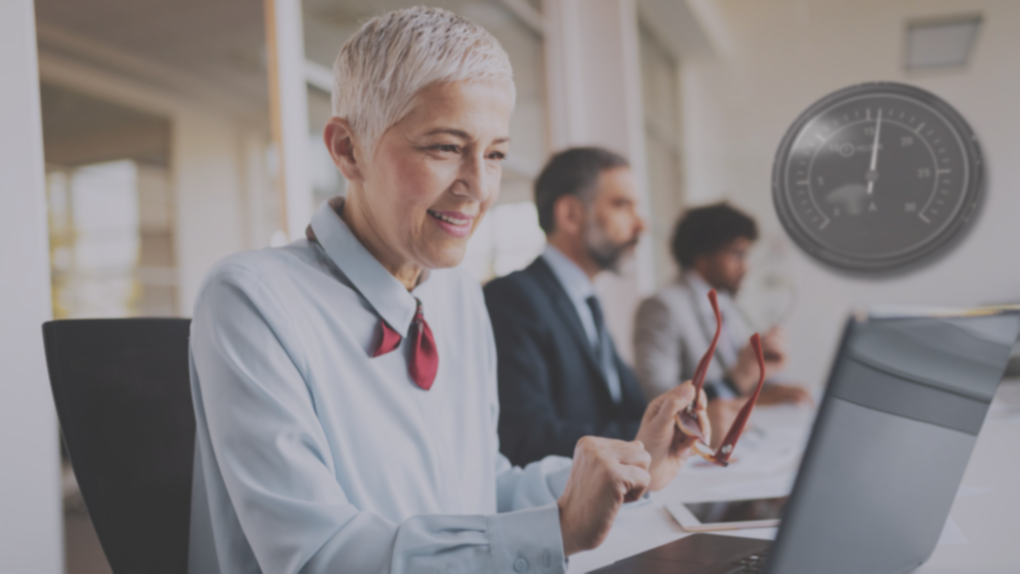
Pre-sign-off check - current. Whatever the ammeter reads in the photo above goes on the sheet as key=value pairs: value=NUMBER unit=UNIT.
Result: value=16 unit=A
